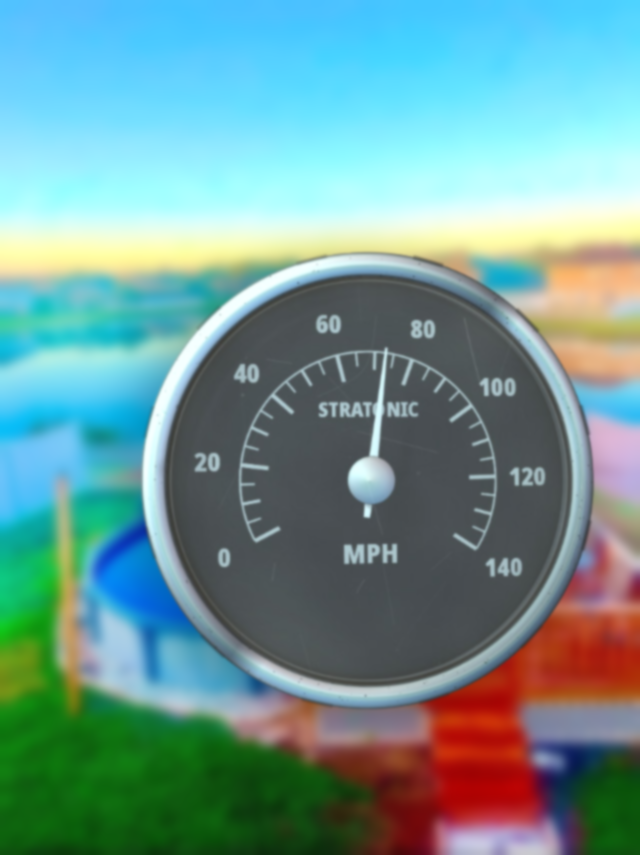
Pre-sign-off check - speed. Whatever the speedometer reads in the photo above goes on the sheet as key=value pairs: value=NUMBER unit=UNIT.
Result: value=72.5 unit=mph
